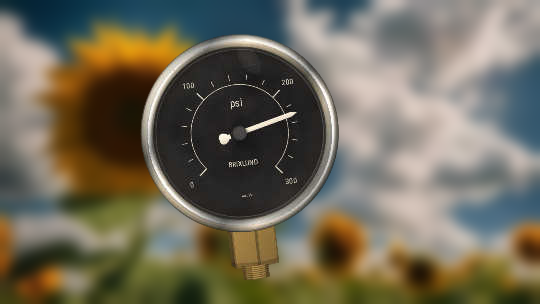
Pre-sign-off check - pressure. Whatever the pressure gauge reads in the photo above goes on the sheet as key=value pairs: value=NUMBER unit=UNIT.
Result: value=230 unit=psi
